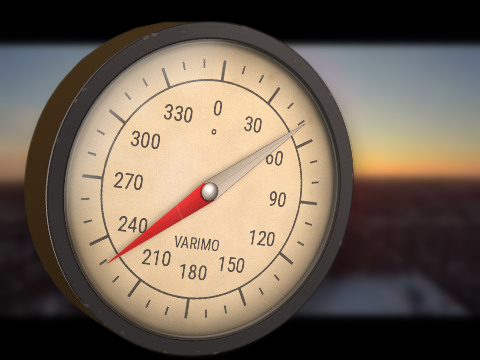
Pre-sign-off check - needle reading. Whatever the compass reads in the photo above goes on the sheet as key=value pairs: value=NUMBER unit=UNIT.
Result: value=230 unit=°
